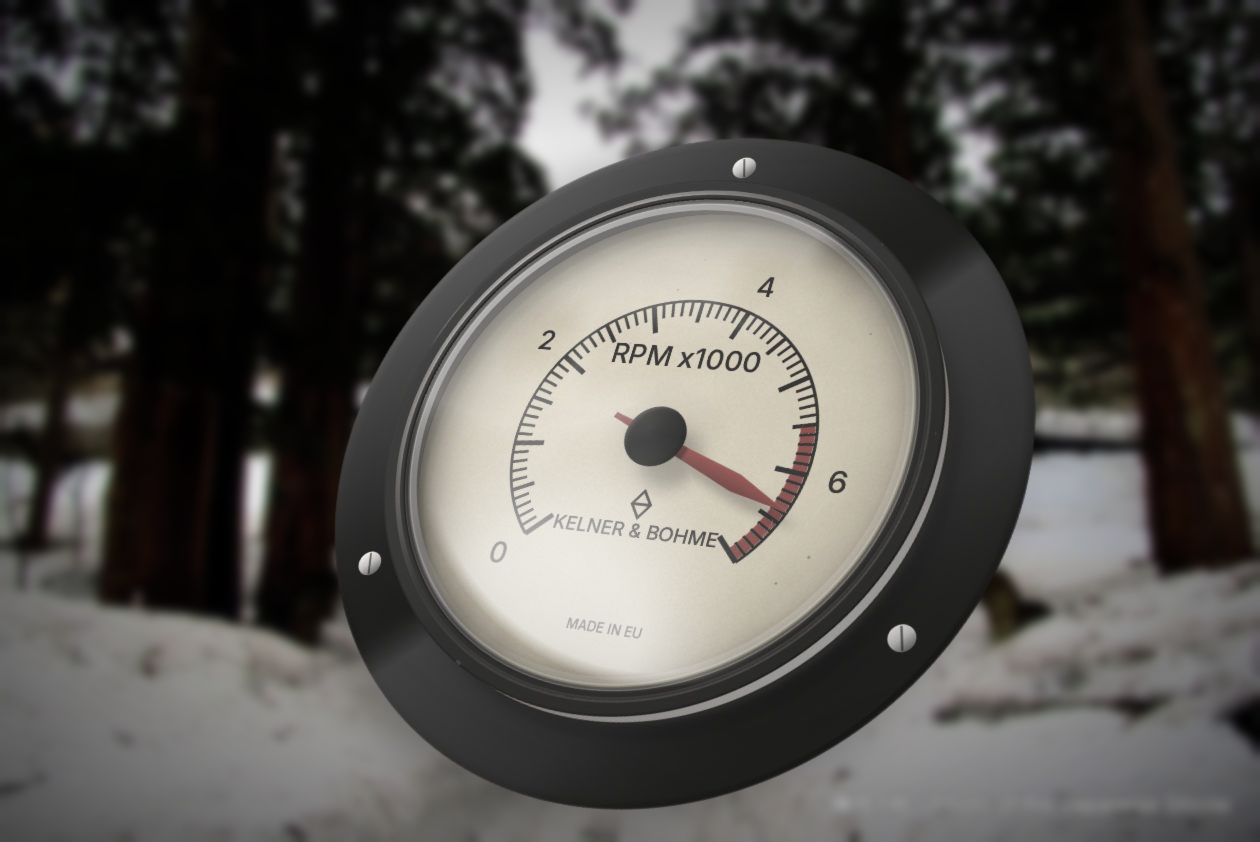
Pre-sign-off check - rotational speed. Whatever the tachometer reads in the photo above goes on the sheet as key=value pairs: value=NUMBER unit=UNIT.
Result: value=6400 unit=rpm
